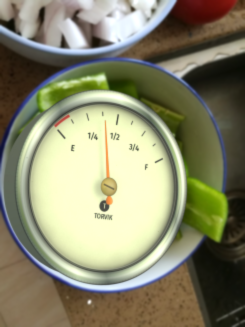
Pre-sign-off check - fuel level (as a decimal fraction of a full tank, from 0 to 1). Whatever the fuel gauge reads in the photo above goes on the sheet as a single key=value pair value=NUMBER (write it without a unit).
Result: value=0.375
